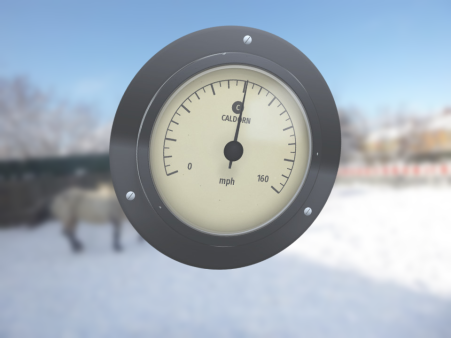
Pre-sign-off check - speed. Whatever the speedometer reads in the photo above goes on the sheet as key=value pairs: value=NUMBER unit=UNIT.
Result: value=80 unit=mph
